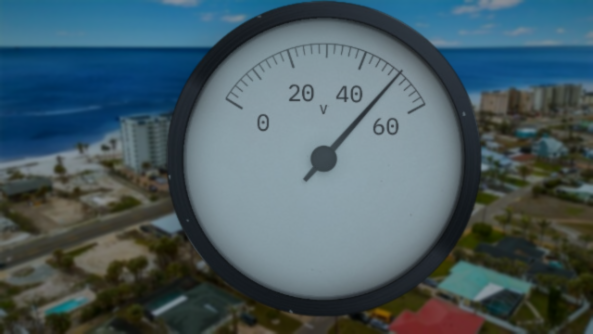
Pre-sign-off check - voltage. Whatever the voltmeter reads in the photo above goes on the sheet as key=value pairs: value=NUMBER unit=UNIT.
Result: value=50 unit=V
